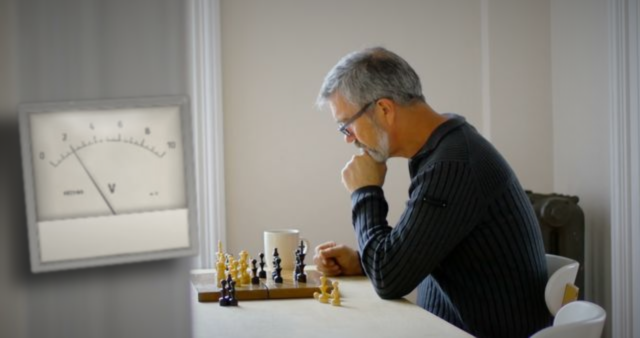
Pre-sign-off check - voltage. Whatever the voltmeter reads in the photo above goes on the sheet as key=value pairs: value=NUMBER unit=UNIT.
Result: value=2 unit=V
